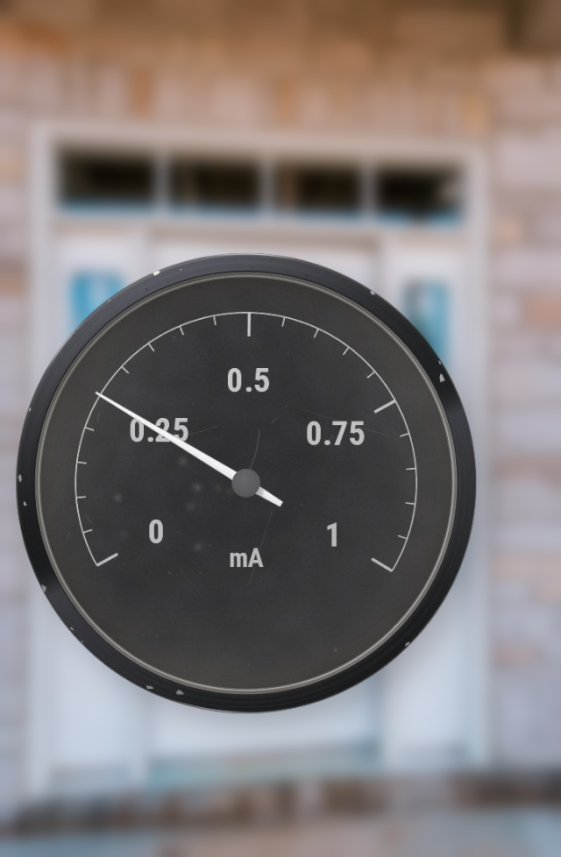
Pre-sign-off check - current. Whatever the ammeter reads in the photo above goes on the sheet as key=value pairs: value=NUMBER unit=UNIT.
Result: value=0.25 unit=mA
